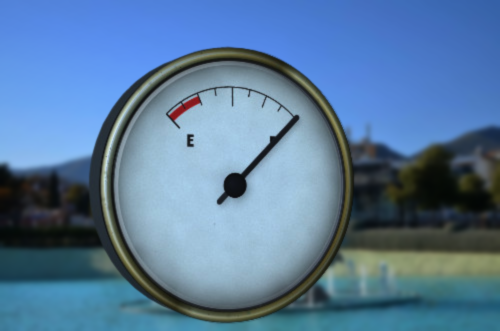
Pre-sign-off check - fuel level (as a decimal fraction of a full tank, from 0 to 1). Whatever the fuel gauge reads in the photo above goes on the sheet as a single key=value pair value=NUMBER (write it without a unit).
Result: value=1
